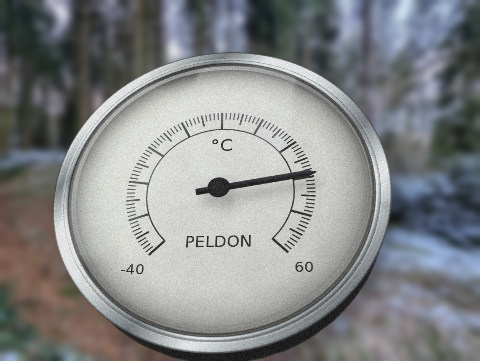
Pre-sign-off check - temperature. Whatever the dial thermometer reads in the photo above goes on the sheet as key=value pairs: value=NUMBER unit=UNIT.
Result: value=40 unit=°C
